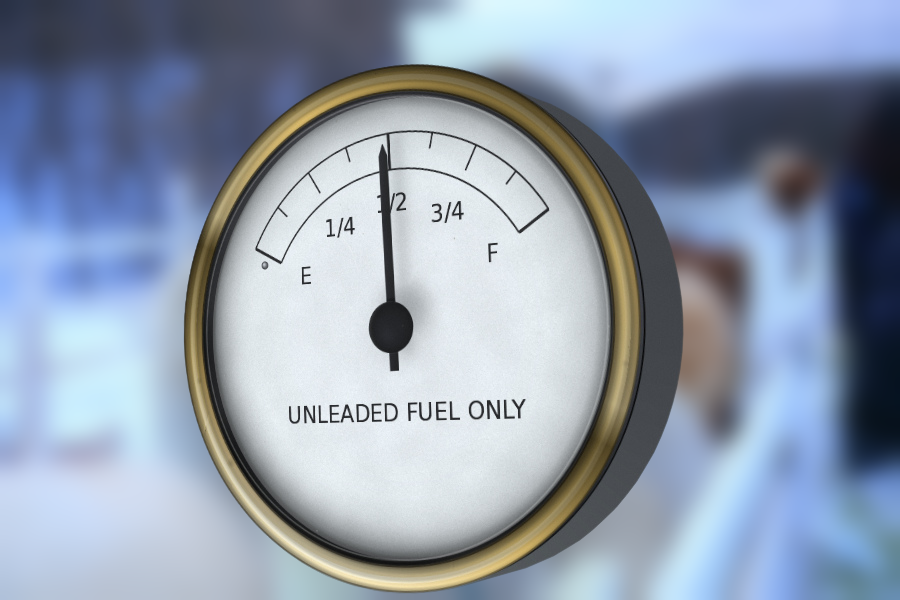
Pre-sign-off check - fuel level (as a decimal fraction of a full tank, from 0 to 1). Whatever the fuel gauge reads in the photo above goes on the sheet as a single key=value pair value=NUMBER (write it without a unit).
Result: value=0.5
